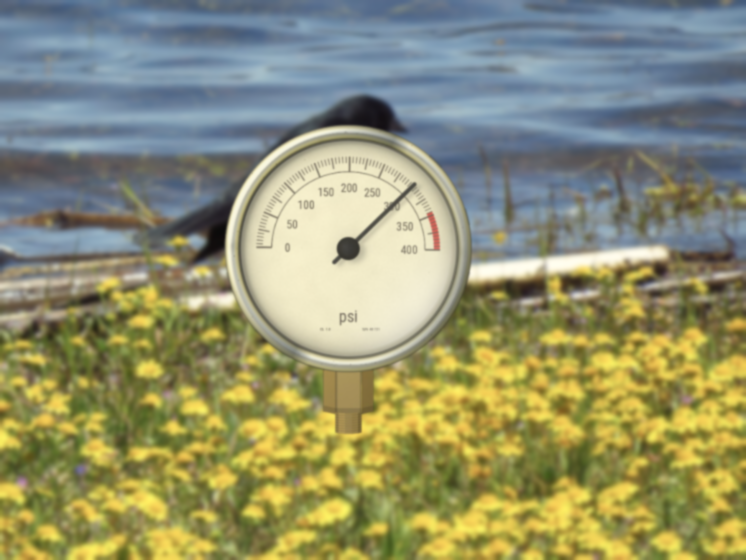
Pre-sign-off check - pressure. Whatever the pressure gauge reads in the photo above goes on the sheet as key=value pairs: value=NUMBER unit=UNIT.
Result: value=300 unit=psi
